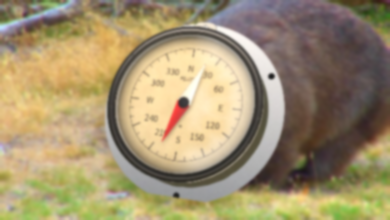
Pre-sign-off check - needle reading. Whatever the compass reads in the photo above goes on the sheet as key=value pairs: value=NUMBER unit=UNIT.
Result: value=200 unit=°
